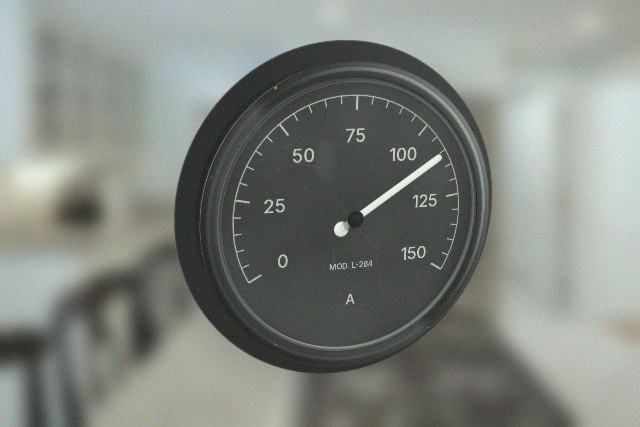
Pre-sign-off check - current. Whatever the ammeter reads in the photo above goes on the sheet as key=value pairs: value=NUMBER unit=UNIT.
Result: value=110 unit=A
